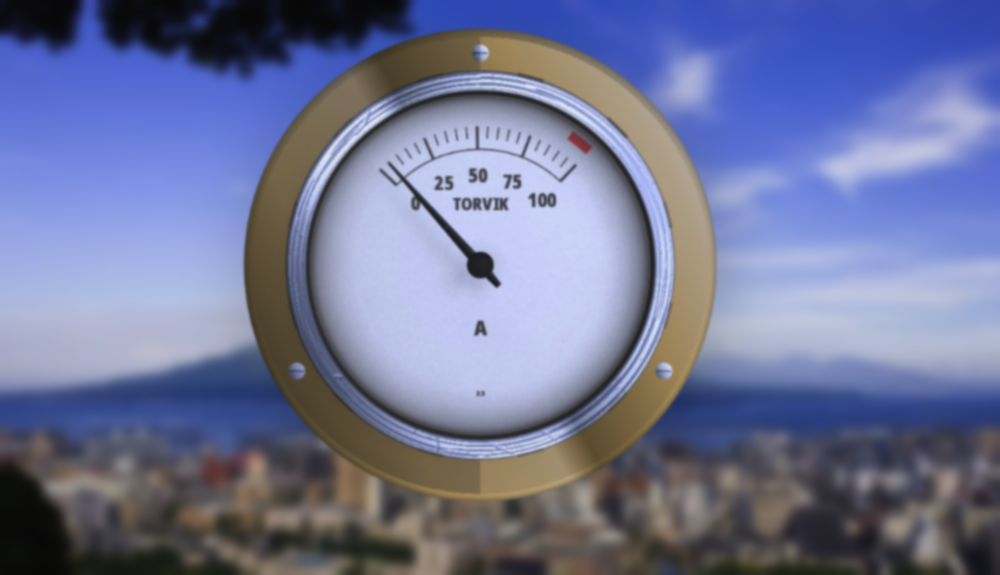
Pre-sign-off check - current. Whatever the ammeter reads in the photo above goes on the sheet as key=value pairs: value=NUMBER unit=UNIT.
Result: value=5 unit=A
